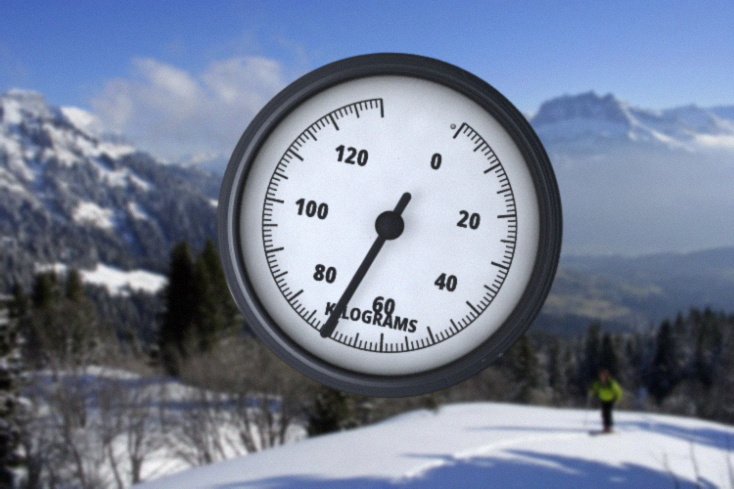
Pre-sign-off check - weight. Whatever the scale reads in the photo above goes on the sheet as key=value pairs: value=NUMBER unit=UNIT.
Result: value=71 unit=kg
